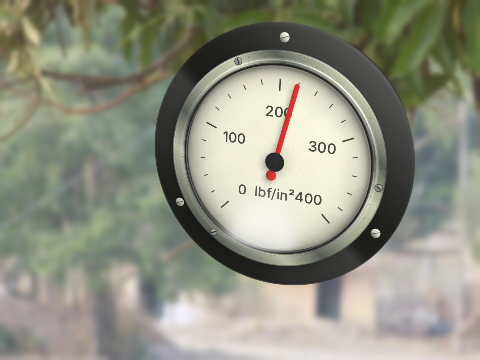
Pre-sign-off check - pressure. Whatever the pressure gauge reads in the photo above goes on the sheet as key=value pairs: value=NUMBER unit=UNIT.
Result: value=220 unit=psi
